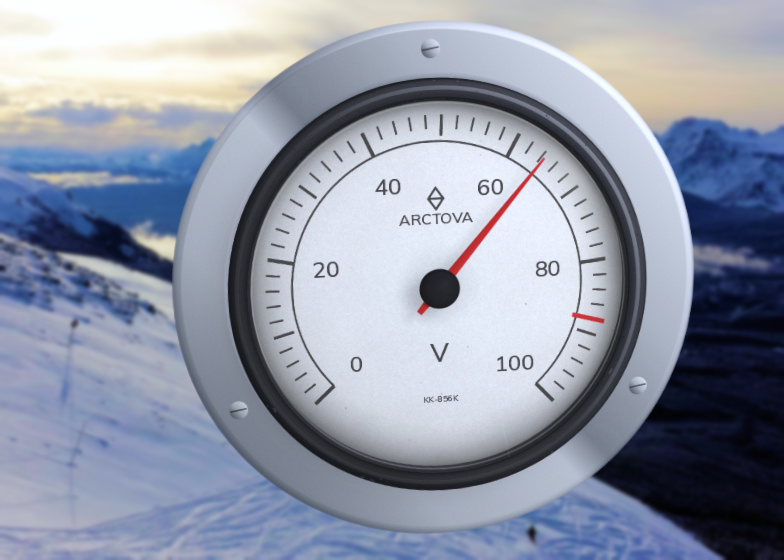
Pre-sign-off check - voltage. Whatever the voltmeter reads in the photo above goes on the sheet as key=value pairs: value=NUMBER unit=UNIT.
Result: value=64 unit=V
